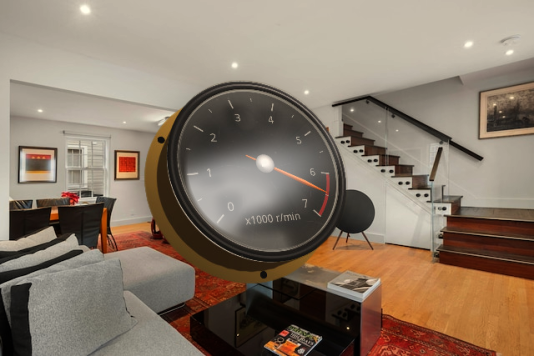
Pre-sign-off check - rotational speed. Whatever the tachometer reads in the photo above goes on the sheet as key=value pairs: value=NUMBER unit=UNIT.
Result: value=6500 unit=rpm
